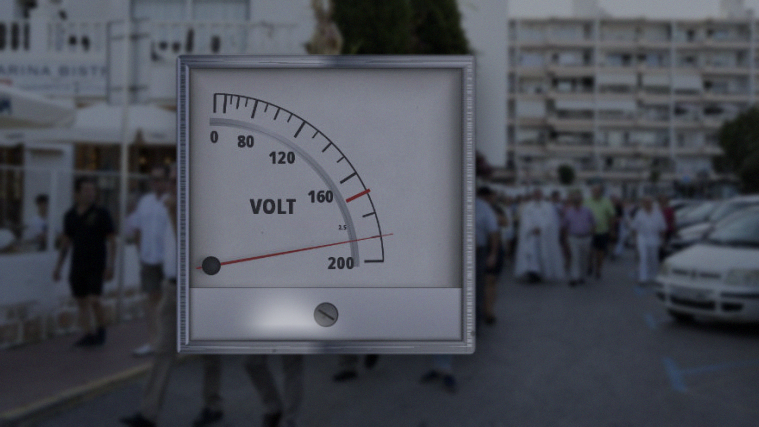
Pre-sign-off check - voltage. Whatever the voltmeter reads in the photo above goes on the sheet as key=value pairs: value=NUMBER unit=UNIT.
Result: value=190 unit=V
